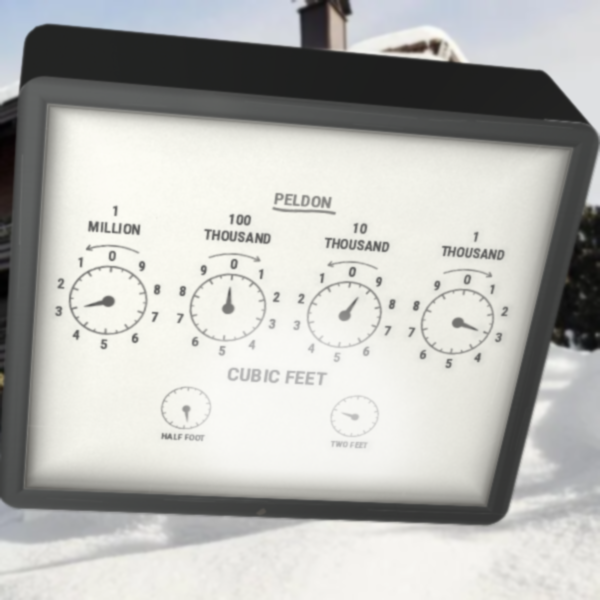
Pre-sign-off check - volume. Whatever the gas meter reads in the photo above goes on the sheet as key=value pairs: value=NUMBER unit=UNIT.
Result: value=299300 unit=ft³
